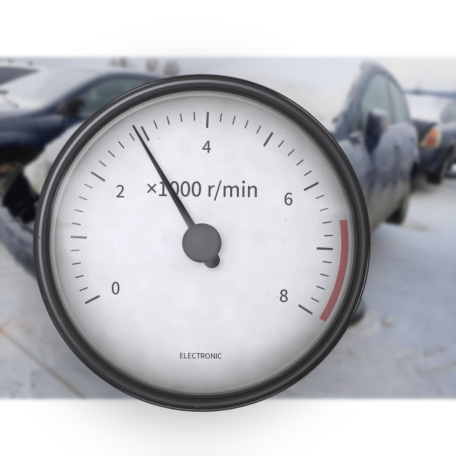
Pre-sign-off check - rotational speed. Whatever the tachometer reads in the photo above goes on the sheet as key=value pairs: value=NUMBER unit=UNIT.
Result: value=2900 unit=rpm
